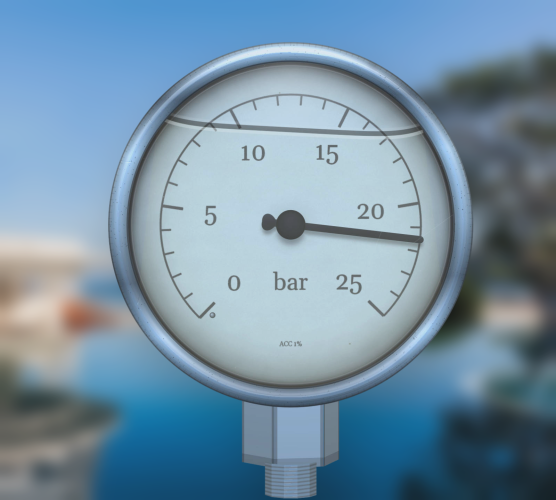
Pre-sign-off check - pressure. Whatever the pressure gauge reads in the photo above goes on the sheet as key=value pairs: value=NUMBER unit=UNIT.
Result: value=21.5 unit=bar
